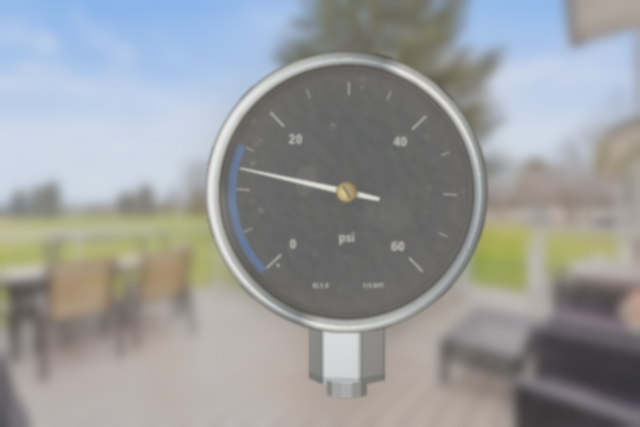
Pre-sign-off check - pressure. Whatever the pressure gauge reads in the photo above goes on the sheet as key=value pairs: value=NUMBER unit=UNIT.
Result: value=12.5 unit=psi
